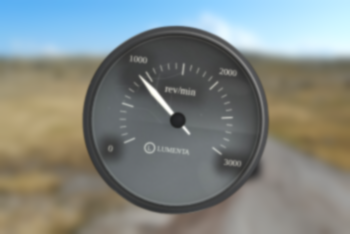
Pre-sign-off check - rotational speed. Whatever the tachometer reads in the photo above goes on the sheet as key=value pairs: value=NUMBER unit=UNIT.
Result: value=900 unit=rpm
